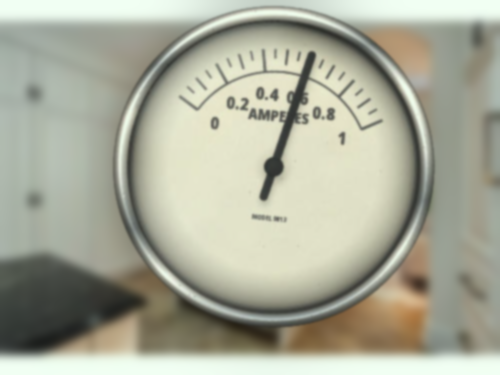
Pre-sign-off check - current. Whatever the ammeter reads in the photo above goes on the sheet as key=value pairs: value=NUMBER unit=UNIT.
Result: value=0.6 unit=A
